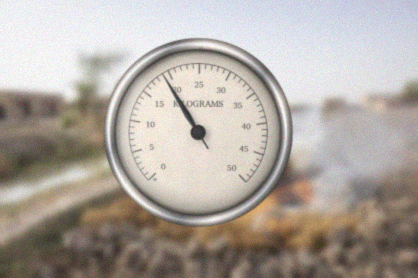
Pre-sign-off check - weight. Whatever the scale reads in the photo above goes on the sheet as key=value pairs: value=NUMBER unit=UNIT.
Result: value=19 unit=kg
